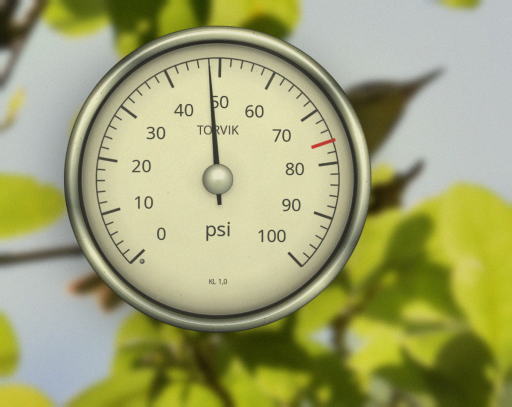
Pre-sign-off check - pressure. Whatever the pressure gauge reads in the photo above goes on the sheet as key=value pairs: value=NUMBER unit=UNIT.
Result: value=48 unit=psi
